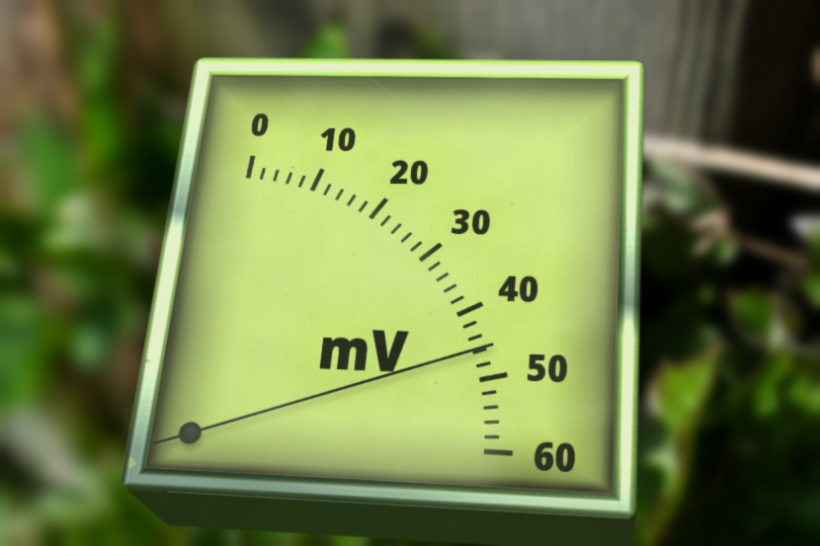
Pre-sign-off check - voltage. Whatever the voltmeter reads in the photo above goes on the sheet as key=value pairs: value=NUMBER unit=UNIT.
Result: value=46 unit=mV
